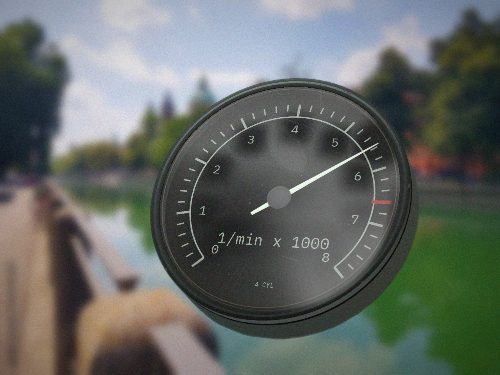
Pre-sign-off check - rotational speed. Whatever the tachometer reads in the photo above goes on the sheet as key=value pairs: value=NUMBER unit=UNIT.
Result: value=5600 unit=rpm
